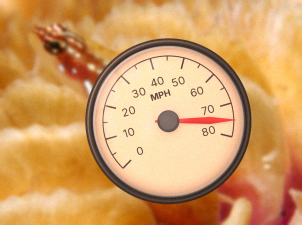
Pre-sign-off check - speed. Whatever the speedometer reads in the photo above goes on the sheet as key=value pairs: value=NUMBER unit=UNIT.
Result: value=75 unit=mph
